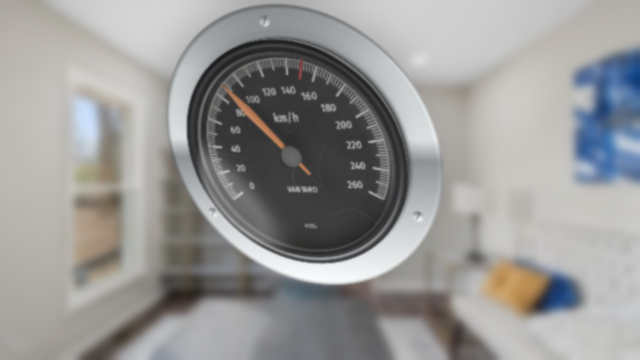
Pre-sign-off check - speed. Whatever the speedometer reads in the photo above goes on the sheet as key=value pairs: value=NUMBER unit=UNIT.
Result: value=90 unit=km/h
